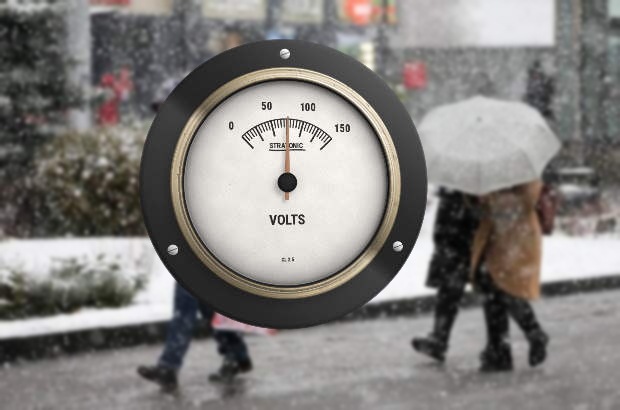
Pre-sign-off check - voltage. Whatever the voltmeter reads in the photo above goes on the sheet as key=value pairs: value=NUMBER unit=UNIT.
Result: value=75 unit=V
